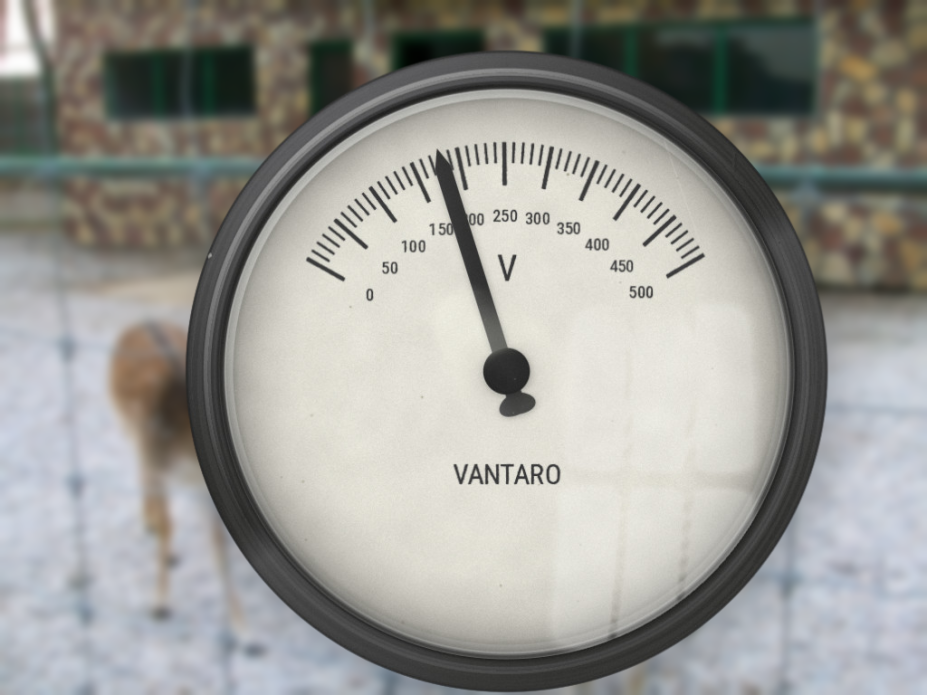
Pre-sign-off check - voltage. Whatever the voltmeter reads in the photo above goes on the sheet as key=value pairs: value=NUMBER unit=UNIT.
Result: value=180 unit=V
